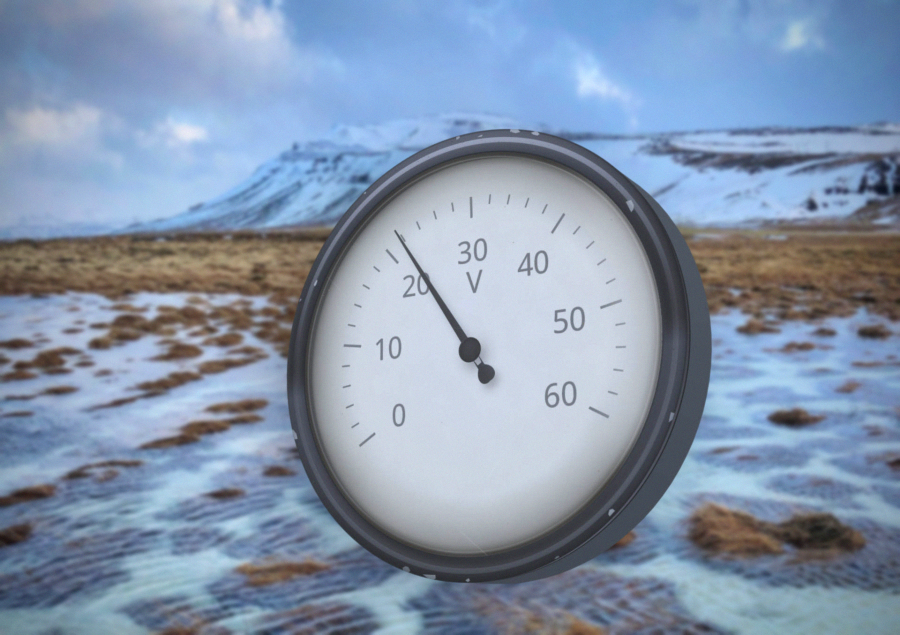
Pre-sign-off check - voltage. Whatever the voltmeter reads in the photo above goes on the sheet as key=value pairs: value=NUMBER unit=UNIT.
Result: value=22 unit=V
